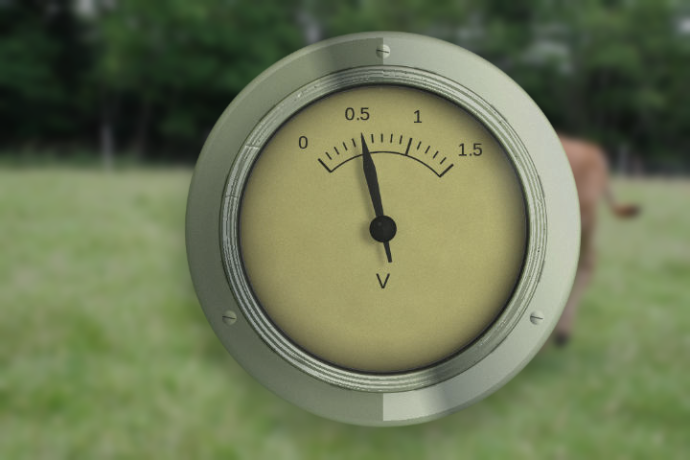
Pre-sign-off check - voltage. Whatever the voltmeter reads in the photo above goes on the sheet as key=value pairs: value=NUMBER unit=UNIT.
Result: value=0.5 unit=V
